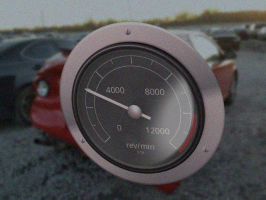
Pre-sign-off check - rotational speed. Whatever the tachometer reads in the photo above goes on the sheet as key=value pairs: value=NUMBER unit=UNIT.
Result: value=3000 unit=rpm
